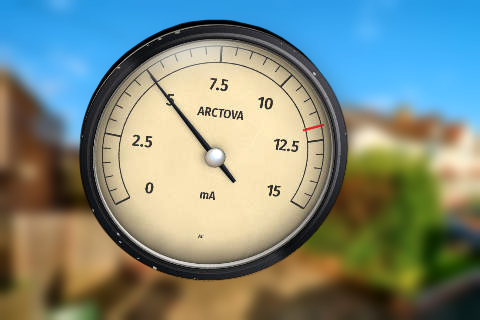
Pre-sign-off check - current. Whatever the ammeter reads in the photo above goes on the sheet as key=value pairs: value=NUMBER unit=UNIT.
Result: value=5 unit=mA
